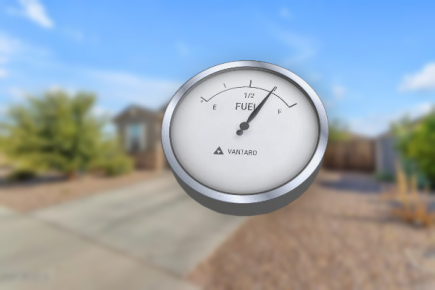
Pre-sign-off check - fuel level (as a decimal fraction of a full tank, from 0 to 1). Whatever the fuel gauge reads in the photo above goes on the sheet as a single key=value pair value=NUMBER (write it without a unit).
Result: value=0.75
